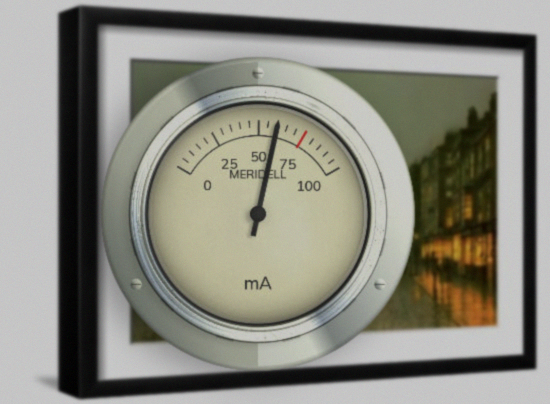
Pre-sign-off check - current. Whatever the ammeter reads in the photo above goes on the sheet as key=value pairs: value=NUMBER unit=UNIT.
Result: value=60 unit=mA
